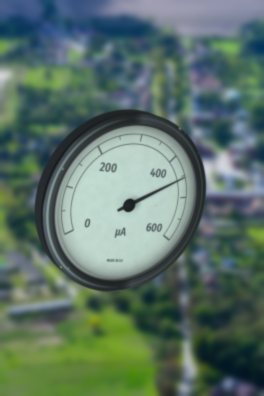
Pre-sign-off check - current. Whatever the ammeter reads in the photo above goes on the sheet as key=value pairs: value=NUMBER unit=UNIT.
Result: value=450 unit=µA
